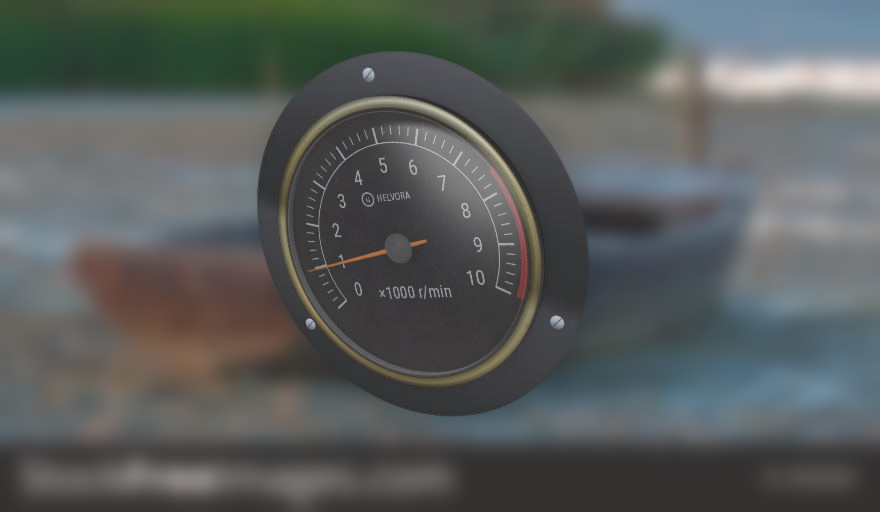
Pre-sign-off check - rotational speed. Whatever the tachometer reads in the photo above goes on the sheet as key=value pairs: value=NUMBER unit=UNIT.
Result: value=1000 unit=rpm
